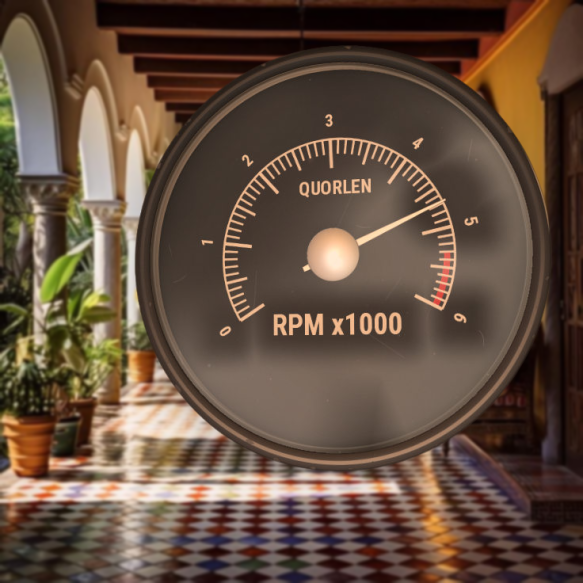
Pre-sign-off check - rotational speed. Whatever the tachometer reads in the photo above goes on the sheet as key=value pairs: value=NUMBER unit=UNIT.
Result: value=4700 unit=rpm
